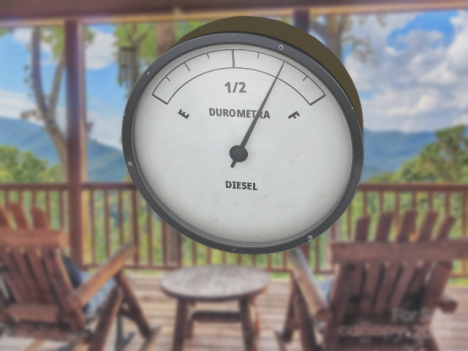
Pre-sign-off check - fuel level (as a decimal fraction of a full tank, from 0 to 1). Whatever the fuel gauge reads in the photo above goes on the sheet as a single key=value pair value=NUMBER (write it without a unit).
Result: value=0.75
